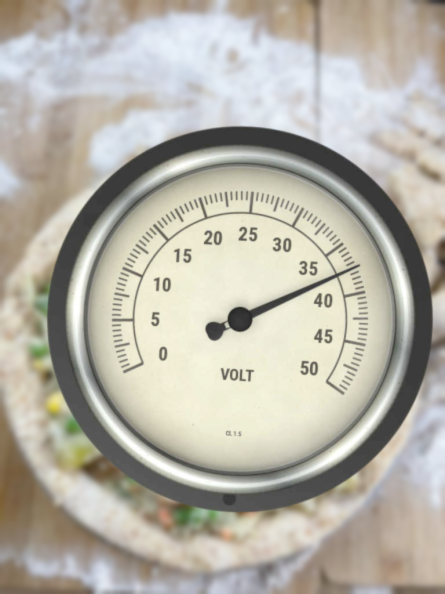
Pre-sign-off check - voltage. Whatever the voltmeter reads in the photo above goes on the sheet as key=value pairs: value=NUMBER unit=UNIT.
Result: value=37.5 unit=V
